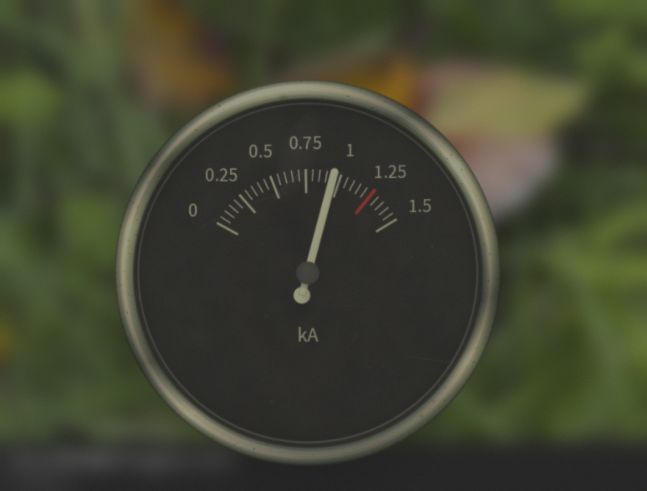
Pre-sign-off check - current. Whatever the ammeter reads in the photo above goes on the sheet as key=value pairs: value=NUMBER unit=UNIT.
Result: value=0.95 unit=kA
